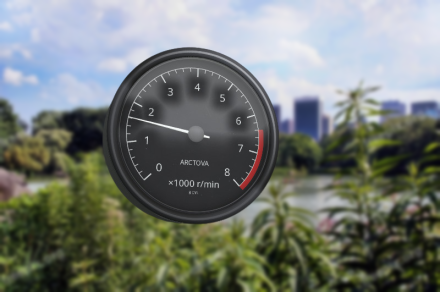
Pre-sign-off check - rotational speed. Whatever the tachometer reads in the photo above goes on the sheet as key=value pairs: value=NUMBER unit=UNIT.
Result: value=1600 unit=rpm
